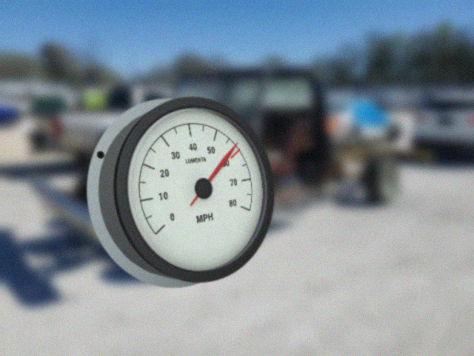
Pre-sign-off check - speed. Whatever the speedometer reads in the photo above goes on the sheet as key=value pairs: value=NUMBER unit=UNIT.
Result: value=57.5 unit=mph
